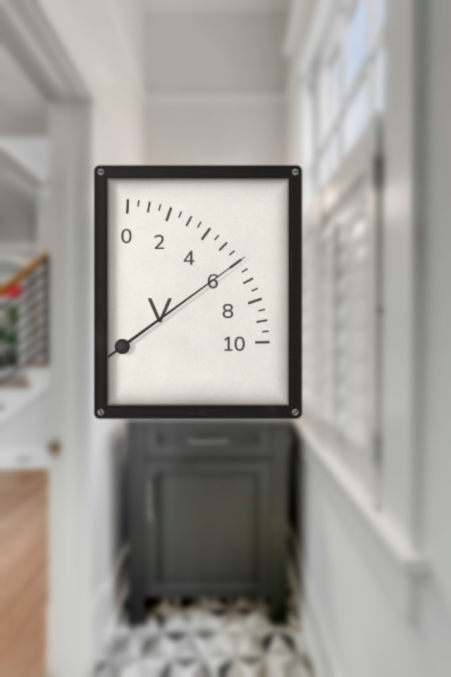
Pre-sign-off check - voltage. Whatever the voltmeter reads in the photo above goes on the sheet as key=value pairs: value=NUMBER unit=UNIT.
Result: value=6 unit=V
